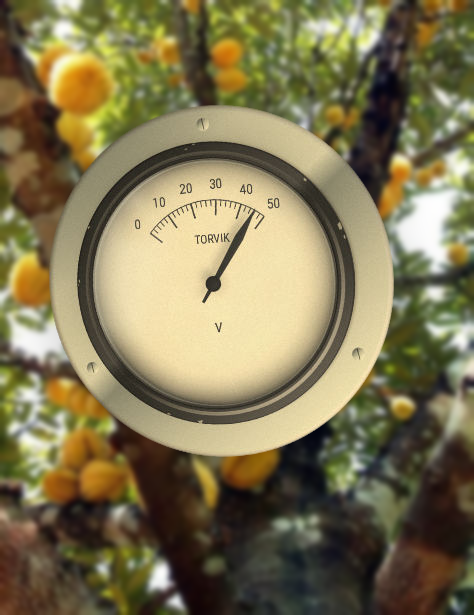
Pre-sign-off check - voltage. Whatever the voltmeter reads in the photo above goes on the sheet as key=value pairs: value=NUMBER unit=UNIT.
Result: value=46 unit=V
